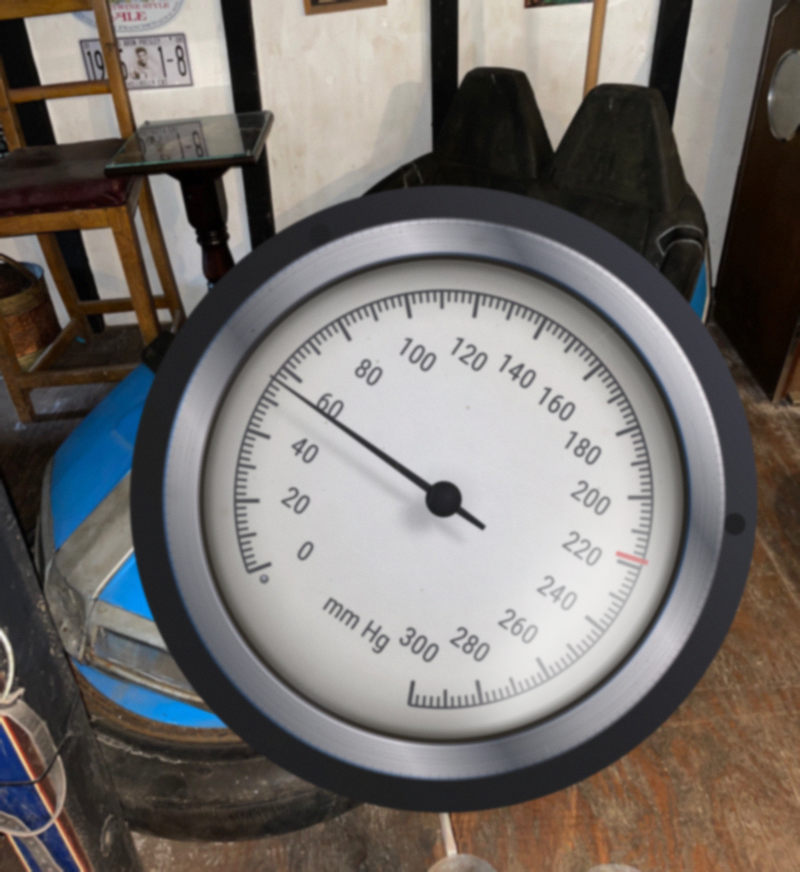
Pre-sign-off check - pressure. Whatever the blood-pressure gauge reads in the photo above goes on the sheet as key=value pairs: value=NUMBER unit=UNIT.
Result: value=56 unit=mmHg
